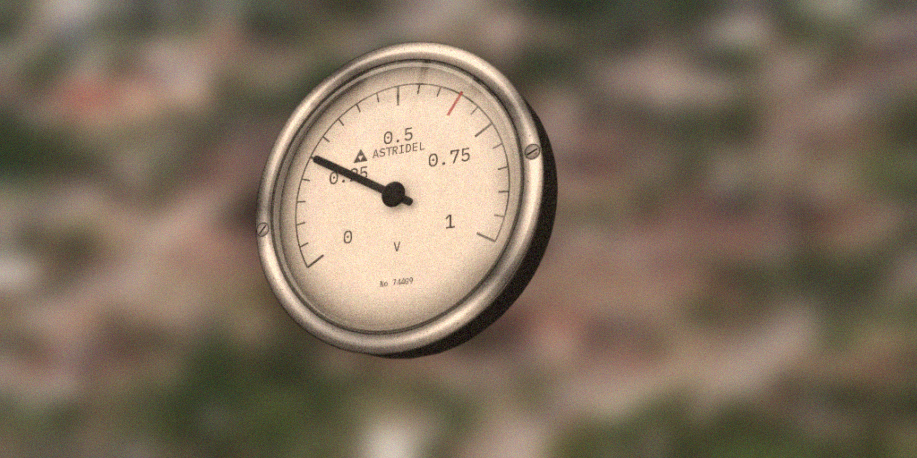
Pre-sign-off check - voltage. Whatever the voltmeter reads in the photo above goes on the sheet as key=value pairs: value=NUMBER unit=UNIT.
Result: value=0.25 unit=V
